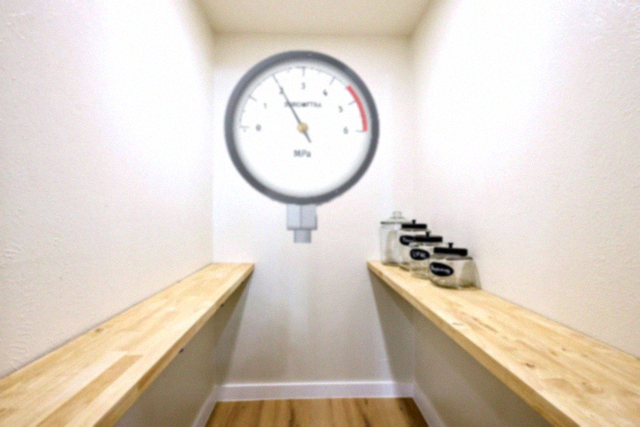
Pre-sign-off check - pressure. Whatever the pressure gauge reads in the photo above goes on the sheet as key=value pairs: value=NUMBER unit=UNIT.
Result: value=2 unit=MPa
